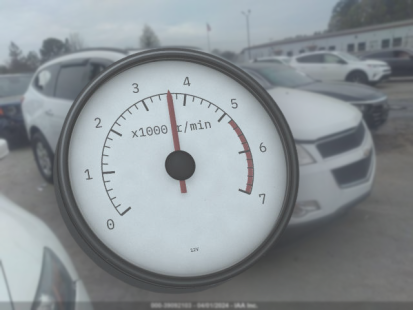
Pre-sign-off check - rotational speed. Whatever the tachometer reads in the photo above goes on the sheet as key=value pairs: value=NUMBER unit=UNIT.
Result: value=3600 unit=rpm
